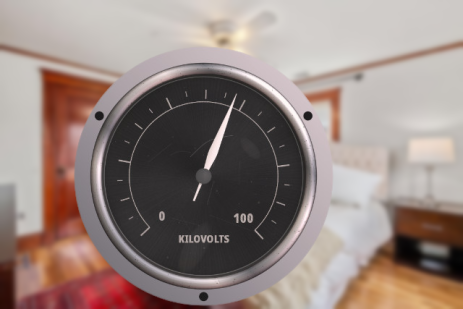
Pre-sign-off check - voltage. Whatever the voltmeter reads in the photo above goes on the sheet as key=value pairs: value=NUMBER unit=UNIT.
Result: value=57.5 unit=kV
